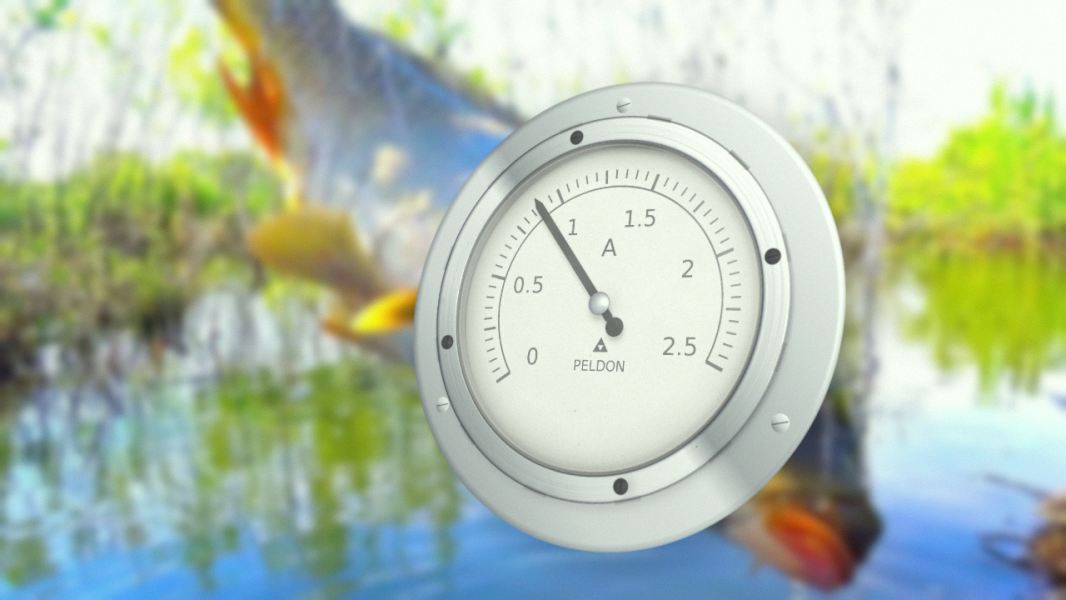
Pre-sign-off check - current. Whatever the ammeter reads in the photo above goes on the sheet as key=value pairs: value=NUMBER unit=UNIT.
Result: value=0.9 unit=A
